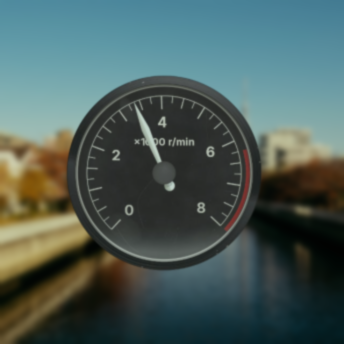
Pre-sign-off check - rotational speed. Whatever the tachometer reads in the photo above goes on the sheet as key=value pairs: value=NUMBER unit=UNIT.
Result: value=3375 unit=rpm
